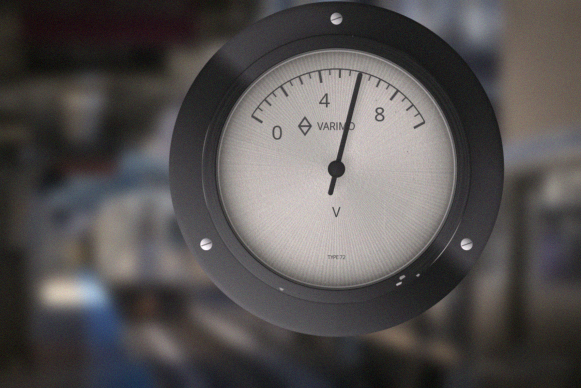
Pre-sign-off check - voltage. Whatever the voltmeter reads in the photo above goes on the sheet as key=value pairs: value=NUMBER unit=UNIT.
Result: value=6 unit=V
